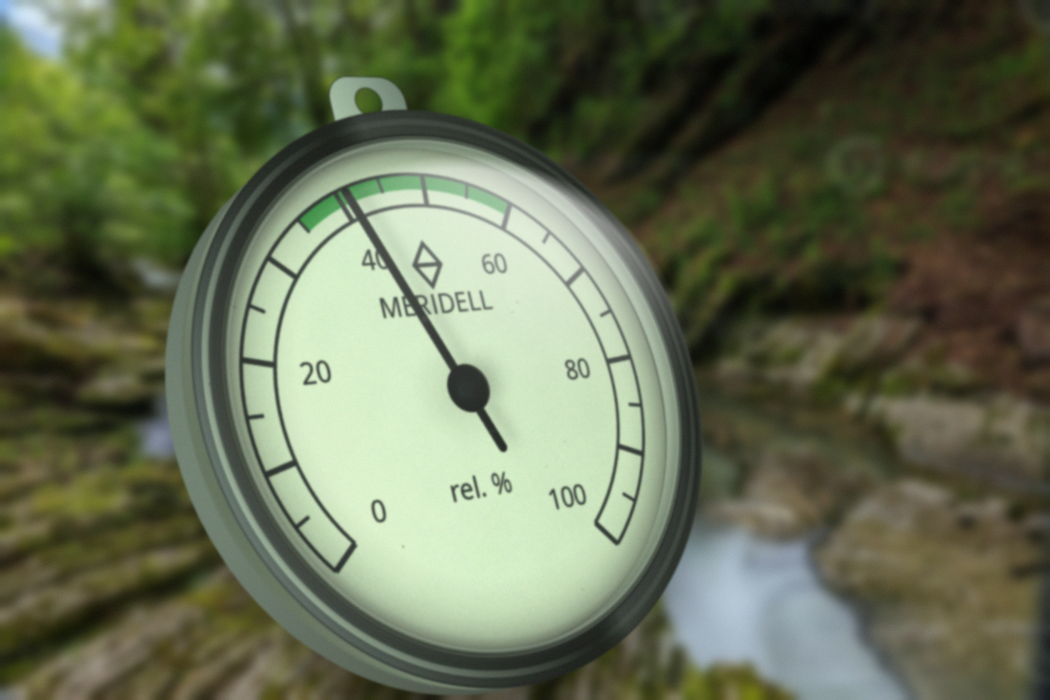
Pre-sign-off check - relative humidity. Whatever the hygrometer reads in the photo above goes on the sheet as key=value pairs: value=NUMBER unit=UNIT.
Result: value=40 unit=%
